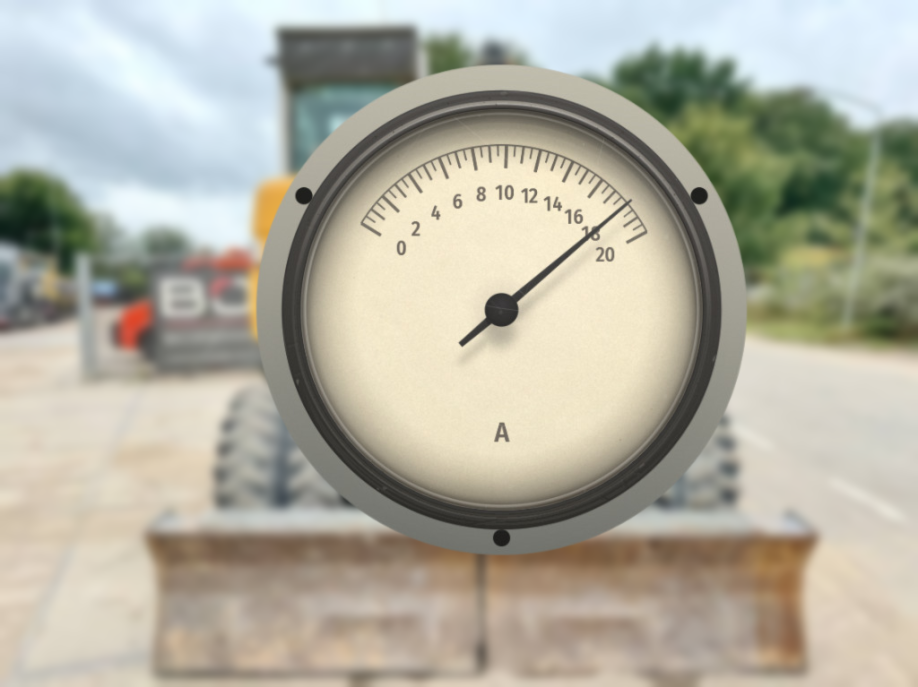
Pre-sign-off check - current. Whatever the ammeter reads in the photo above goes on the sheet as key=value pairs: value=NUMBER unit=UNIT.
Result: value=18 unit=A
